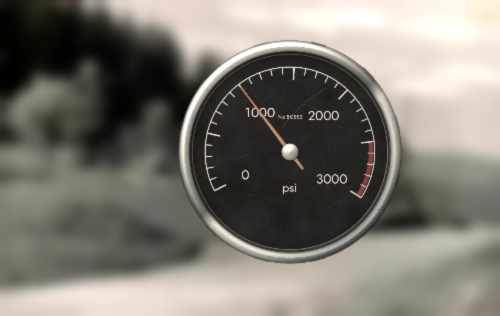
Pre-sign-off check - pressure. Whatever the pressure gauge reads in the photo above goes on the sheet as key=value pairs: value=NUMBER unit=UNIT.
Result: value=1000 unit=psi
